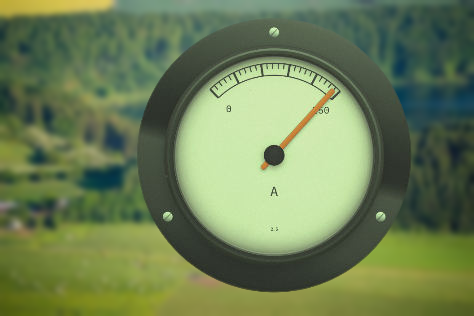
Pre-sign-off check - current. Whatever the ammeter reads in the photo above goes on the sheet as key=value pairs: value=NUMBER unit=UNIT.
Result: value=240 unit=A
